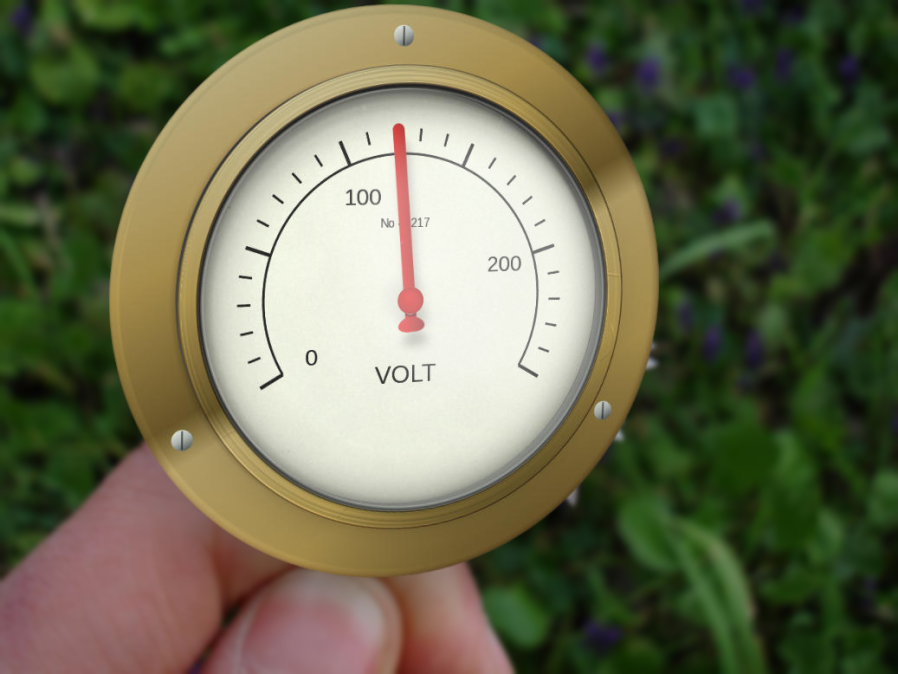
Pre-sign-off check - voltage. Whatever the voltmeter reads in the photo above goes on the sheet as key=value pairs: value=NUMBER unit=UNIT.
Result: value=120 unit=V
